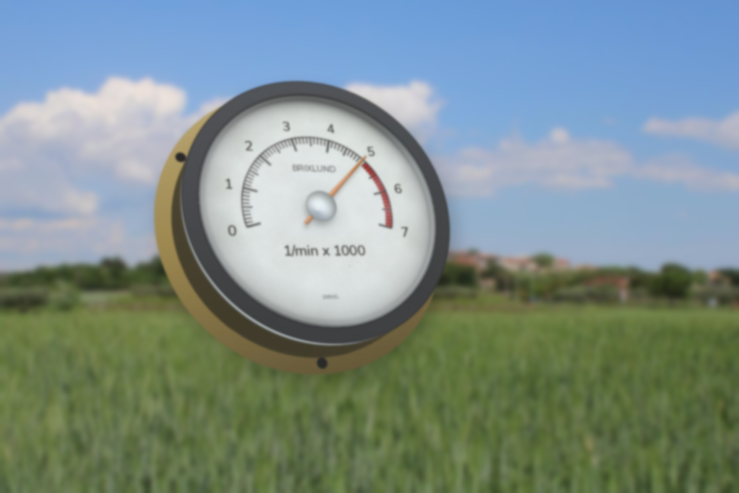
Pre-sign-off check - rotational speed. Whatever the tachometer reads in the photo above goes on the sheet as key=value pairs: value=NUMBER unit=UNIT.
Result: value=5000 unit=rpm
